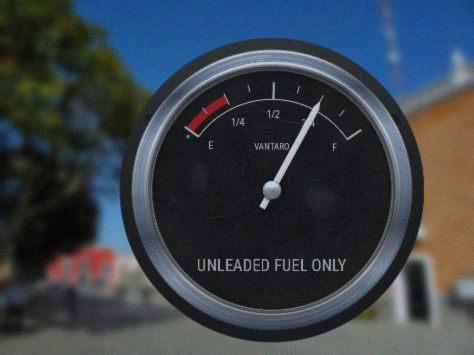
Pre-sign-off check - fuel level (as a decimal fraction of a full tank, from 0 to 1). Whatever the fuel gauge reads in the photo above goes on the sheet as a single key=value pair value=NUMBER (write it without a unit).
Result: value=0.75
